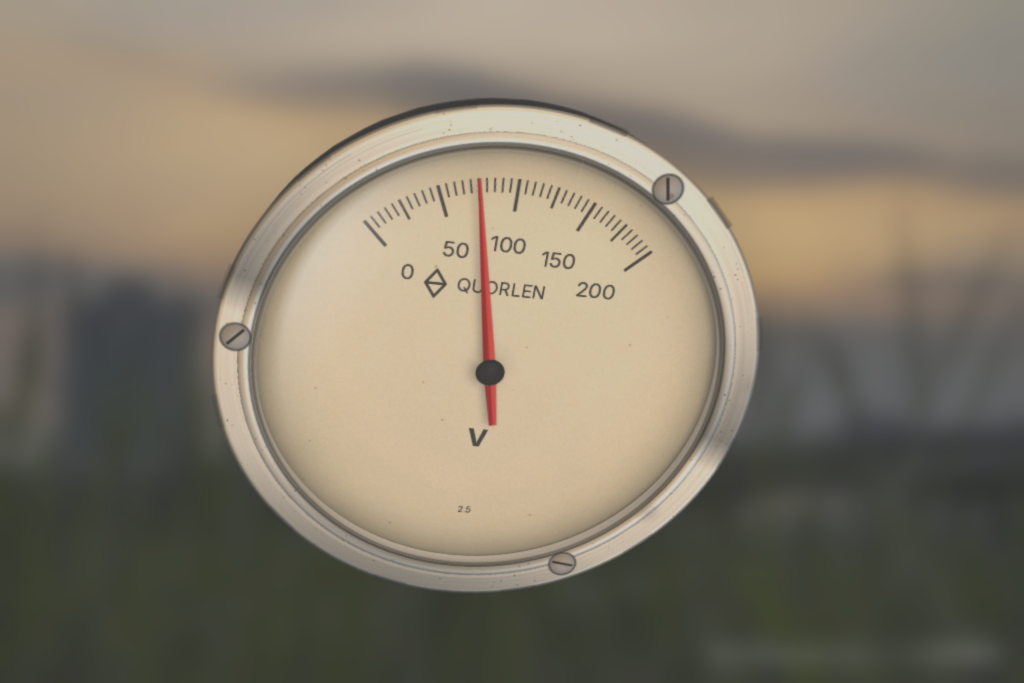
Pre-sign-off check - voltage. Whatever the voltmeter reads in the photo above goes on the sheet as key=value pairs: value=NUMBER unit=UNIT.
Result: value=75 unit=V
